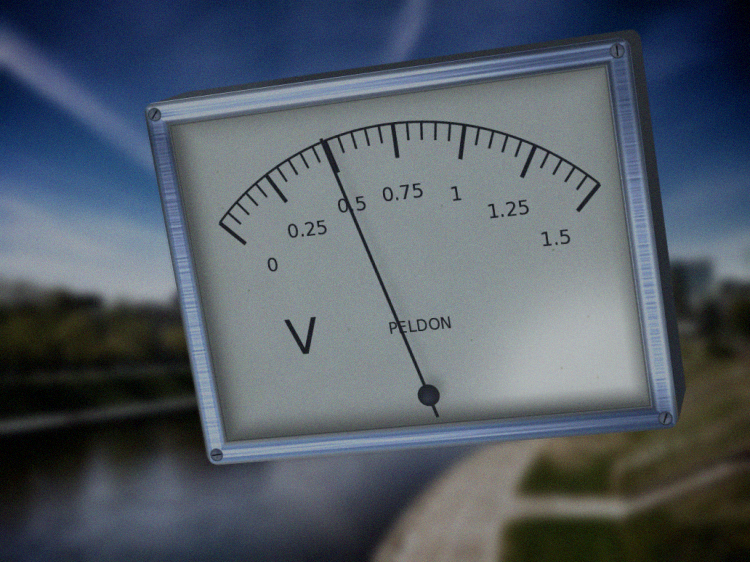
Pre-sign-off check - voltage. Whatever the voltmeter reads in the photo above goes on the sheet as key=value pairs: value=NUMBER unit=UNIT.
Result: value=0.5 unit=V
